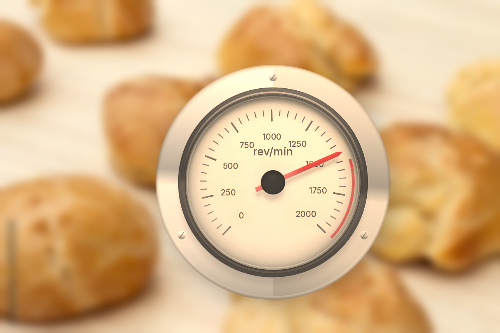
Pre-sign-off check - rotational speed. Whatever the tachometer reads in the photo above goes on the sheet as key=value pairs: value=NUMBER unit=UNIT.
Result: value=1500 unit=rpm
